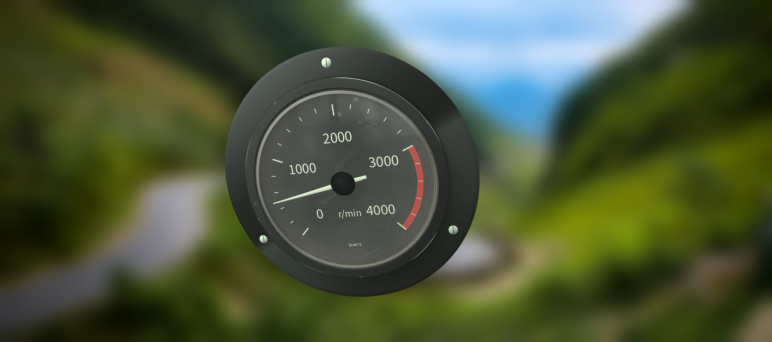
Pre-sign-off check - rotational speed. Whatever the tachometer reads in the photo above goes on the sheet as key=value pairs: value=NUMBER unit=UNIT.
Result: value=500 unit=rpm
